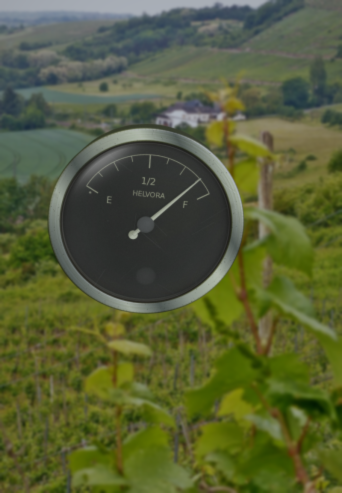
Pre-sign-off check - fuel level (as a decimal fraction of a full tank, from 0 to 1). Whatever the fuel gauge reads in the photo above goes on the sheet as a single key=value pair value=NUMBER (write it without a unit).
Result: value=0.875
